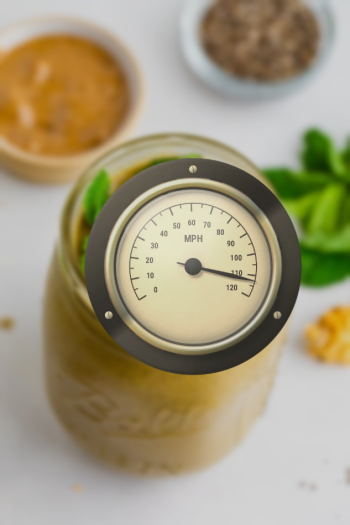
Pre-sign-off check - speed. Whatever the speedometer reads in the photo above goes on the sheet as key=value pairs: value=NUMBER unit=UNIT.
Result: value=112.5 unit=mph
